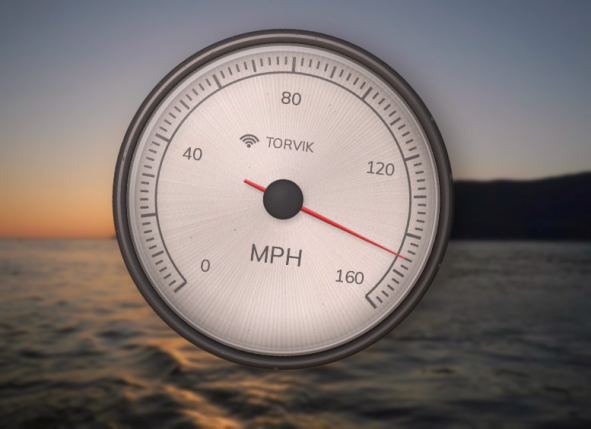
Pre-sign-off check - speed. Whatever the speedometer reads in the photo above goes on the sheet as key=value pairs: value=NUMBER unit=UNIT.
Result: value=146 unit=mph
